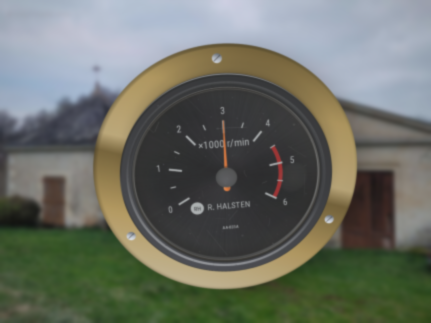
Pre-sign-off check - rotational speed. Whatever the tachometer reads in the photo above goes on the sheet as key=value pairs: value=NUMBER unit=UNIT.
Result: value=3000 unit=rpm
